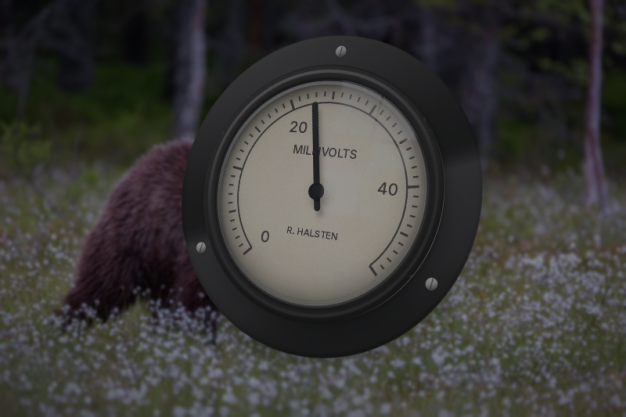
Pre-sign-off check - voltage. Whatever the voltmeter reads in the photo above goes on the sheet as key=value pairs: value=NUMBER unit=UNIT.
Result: value=23 unit=mV
